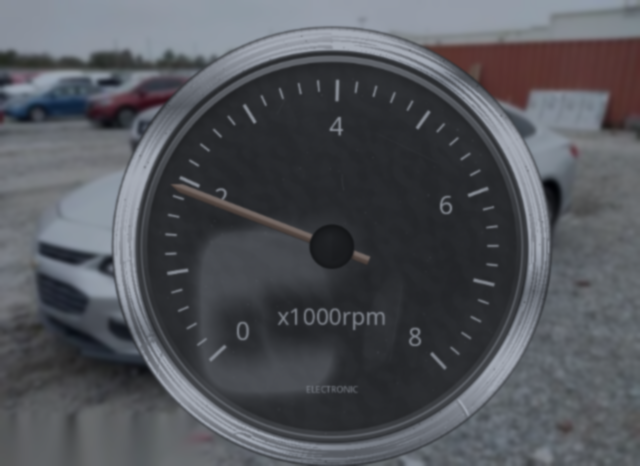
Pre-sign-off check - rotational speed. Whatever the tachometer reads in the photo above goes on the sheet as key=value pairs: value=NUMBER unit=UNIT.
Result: value=1900 unit=rpm
